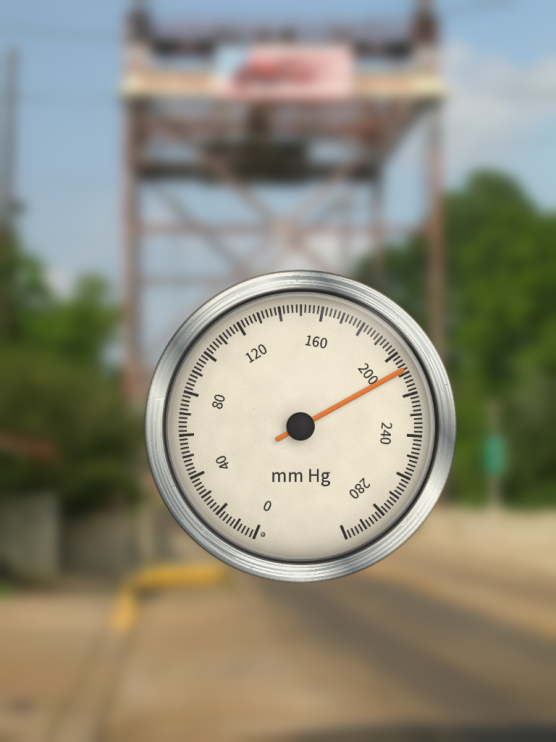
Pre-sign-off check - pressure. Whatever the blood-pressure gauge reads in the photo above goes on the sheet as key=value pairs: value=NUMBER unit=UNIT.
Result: value=208 unit=mmHg
